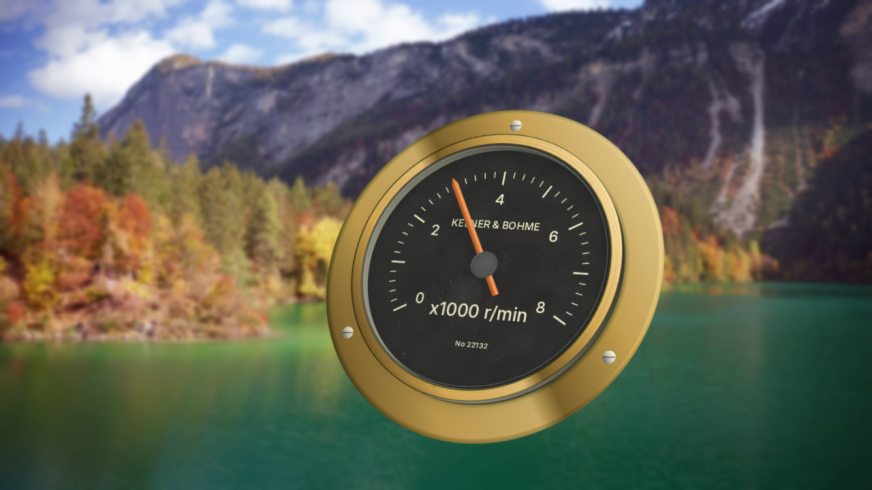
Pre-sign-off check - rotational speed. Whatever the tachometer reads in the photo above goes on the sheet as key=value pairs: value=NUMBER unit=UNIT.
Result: value=3000 unit=rpm
